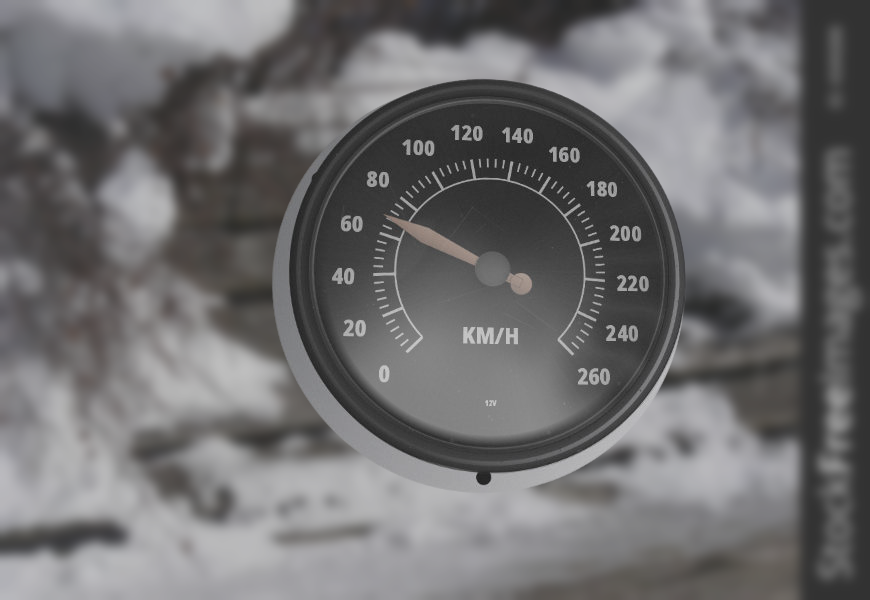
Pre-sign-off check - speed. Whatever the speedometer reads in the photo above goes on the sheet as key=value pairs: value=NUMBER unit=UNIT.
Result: value=68 unit=km/h
